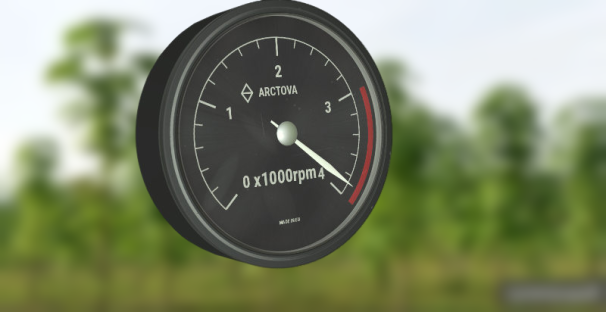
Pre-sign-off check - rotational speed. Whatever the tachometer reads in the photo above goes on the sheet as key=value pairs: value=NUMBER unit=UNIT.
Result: value=3900 unit=rpm
